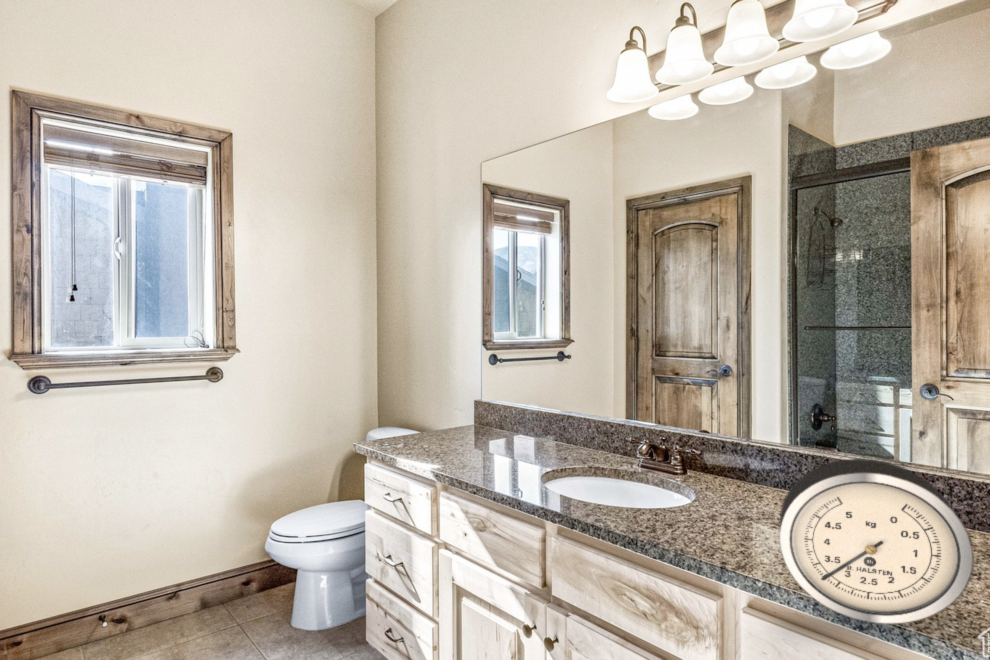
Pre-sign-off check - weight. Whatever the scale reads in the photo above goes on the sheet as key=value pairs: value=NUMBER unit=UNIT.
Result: value=3.25 unit=kg
